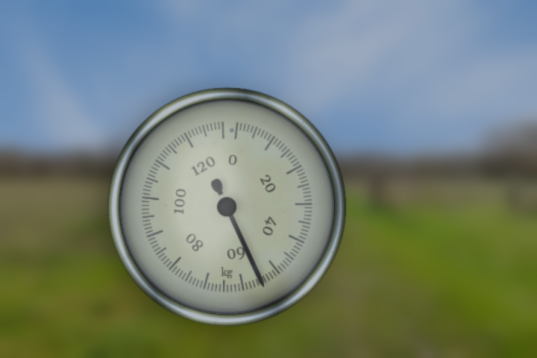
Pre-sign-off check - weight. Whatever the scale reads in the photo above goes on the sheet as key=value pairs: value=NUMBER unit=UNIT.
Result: value=55 unit=kg
